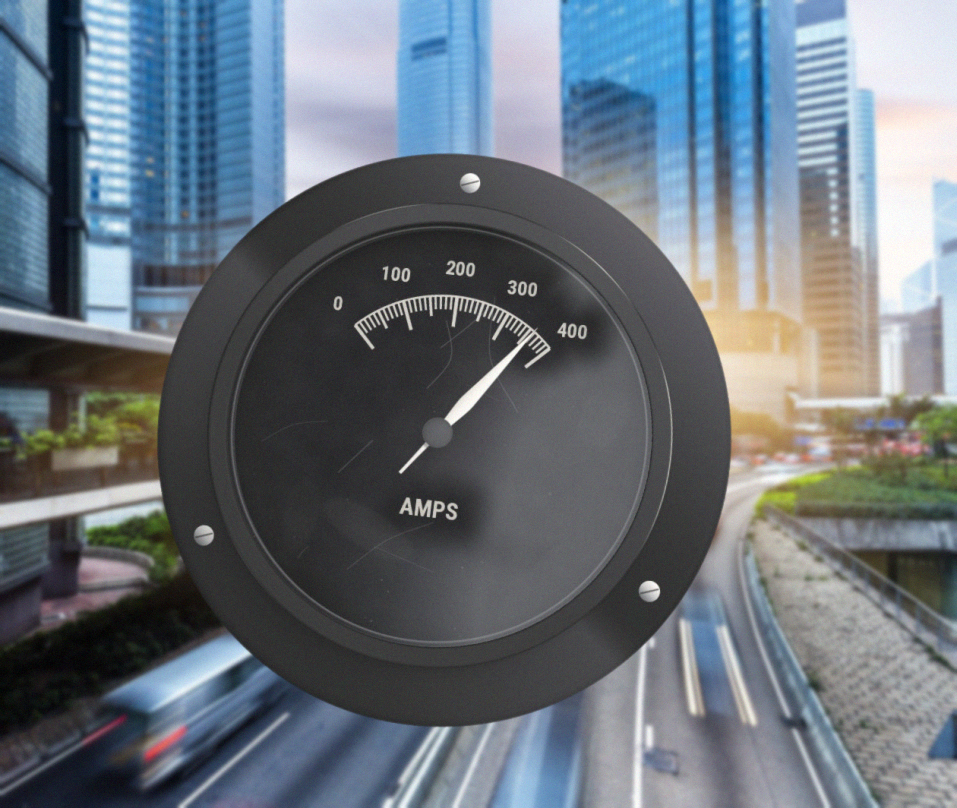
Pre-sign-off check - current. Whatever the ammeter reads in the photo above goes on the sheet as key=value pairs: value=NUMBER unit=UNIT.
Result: value=360 unit=A
